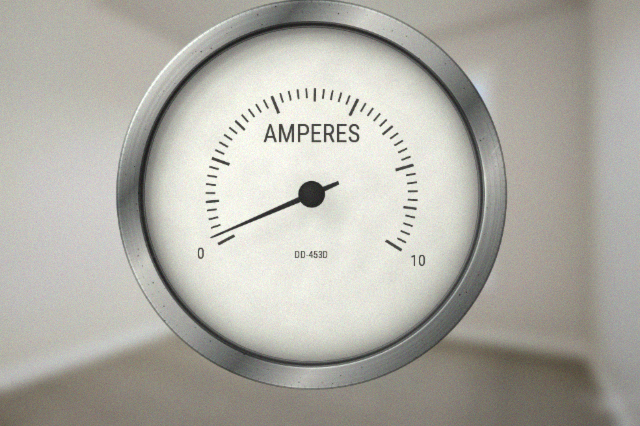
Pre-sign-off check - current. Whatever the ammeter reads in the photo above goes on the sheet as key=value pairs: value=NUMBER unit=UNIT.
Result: value=0.2 unit=A
